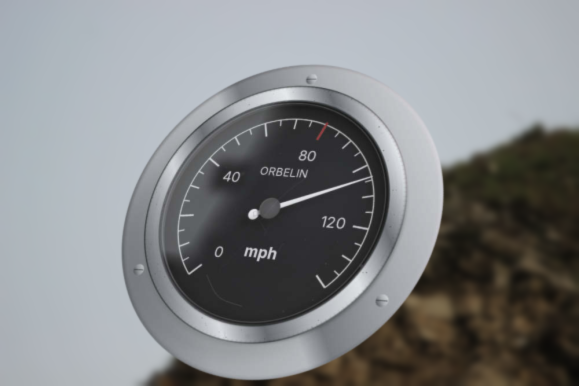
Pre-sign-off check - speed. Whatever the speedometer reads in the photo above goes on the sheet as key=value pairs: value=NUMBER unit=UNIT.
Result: value=105 unit=mph
